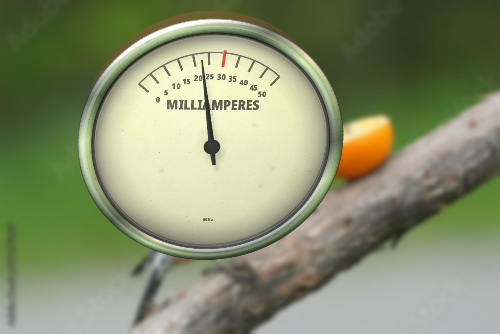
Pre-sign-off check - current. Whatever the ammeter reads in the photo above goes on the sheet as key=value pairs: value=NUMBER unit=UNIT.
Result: value=22.5 unit=mA
